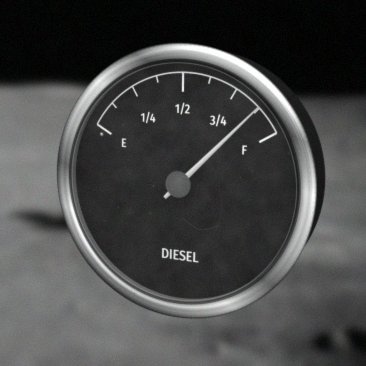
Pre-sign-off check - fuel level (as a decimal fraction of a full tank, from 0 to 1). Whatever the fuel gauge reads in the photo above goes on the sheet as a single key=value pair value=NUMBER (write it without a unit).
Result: value=0.875
